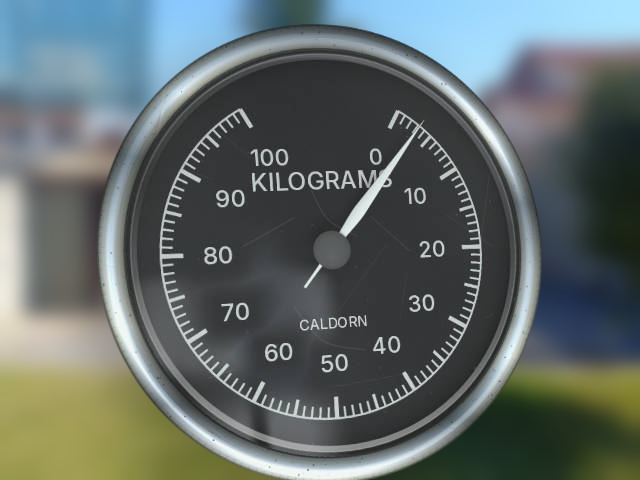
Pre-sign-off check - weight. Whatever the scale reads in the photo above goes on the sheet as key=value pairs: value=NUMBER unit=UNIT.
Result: value=3 unit=kg
